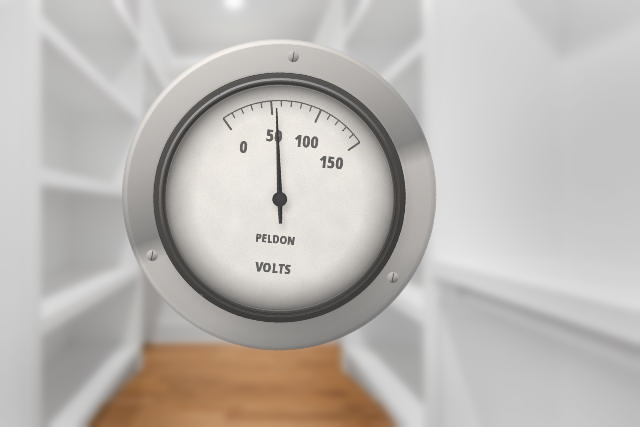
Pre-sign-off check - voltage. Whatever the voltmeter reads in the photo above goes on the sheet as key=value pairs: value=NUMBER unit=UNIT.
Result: value=55 unit=V
